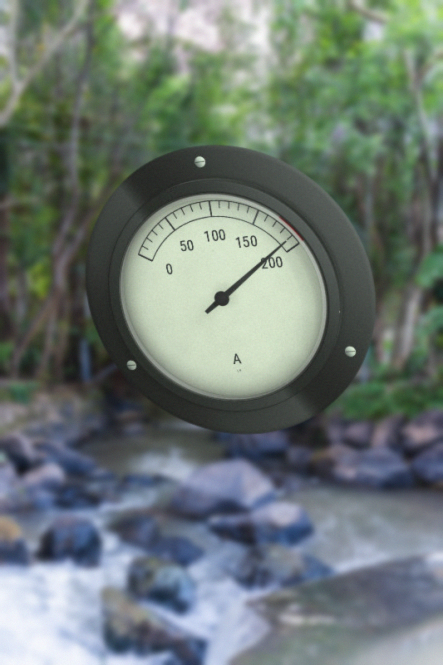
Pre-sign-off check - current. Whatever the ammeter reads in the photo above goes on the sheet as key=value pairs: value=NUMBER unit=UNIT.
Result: value=190 unit=A
